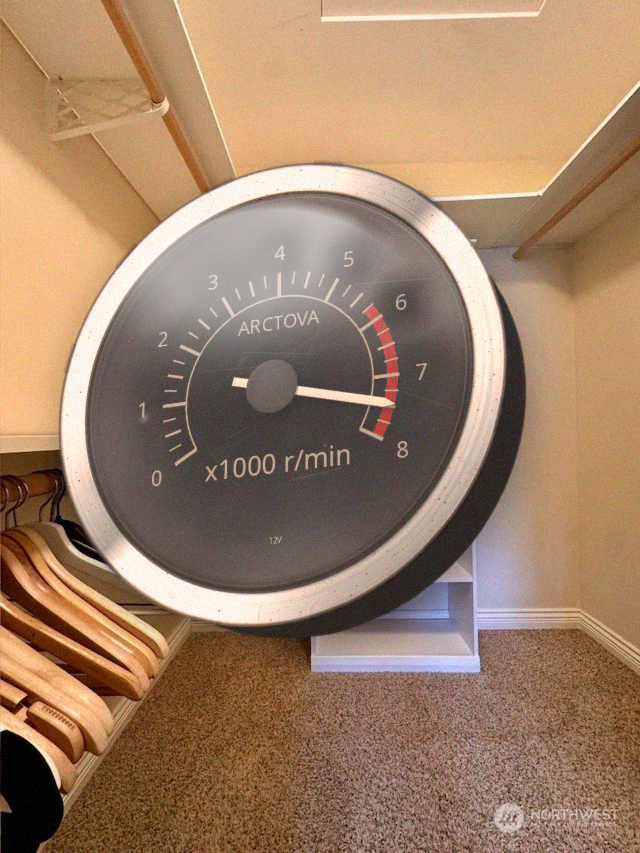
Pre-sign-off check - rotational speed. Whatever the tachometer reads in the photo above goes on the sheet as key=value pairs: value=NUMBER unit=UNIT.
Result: value=7500 unit=rpm
